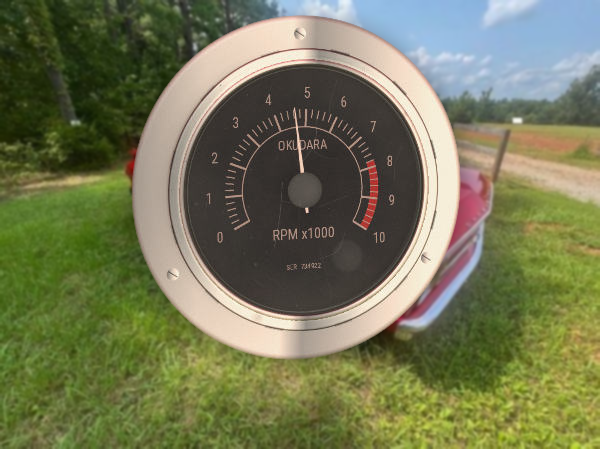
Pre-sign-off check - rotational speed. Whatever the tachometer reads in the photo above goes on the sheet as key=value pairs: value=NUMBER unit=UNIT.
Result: value=4600 unit=rpm
